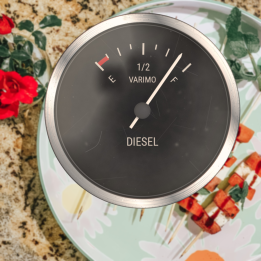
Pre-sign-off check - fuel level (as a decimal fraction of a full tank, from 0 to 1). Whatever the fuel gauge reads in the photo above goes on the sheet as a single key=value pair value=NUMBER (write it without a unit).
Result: value=0.875
